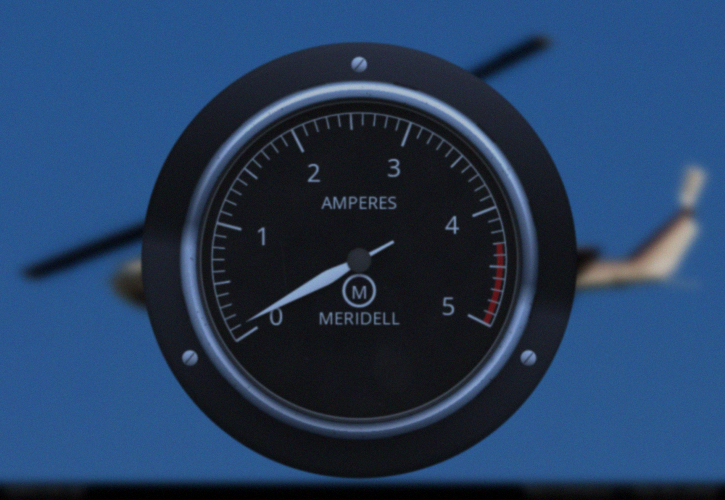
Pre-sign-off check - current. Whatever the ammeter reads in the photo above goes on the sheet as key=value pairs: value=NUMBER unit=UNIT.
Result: value=0.1 unit=A
